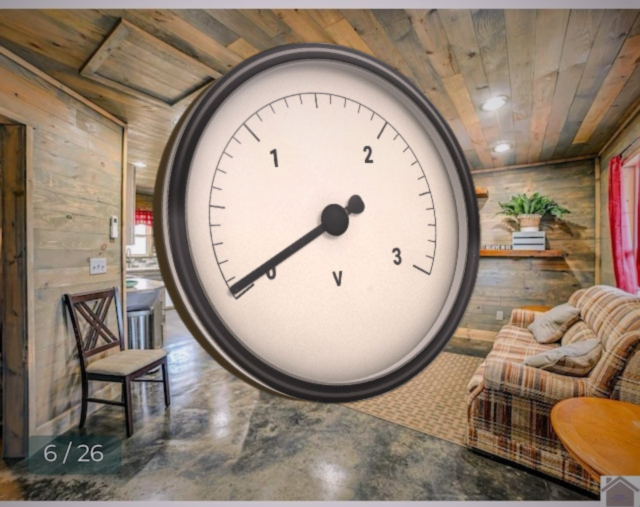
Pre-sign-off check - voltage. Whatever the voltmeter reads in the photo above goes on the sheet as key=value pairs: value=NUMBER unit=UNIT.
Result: value=0.05 unit=V
